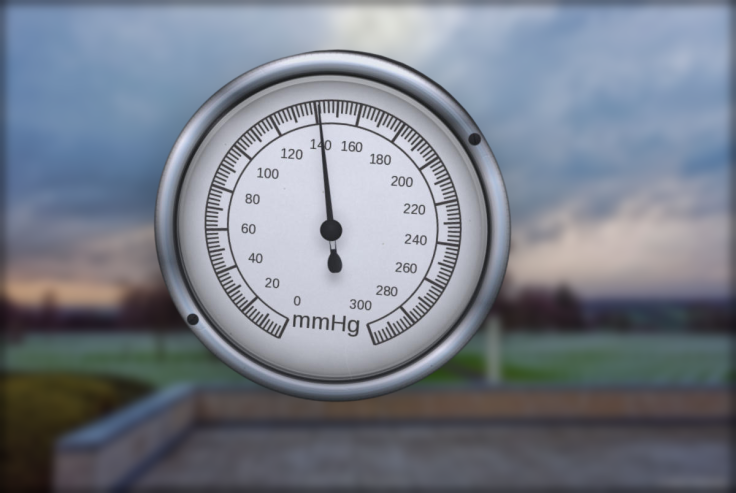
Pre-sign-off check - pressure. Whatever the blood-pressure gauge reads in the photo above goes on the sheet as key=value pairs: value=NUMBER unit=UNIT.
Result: value=142 unit=mmHg
